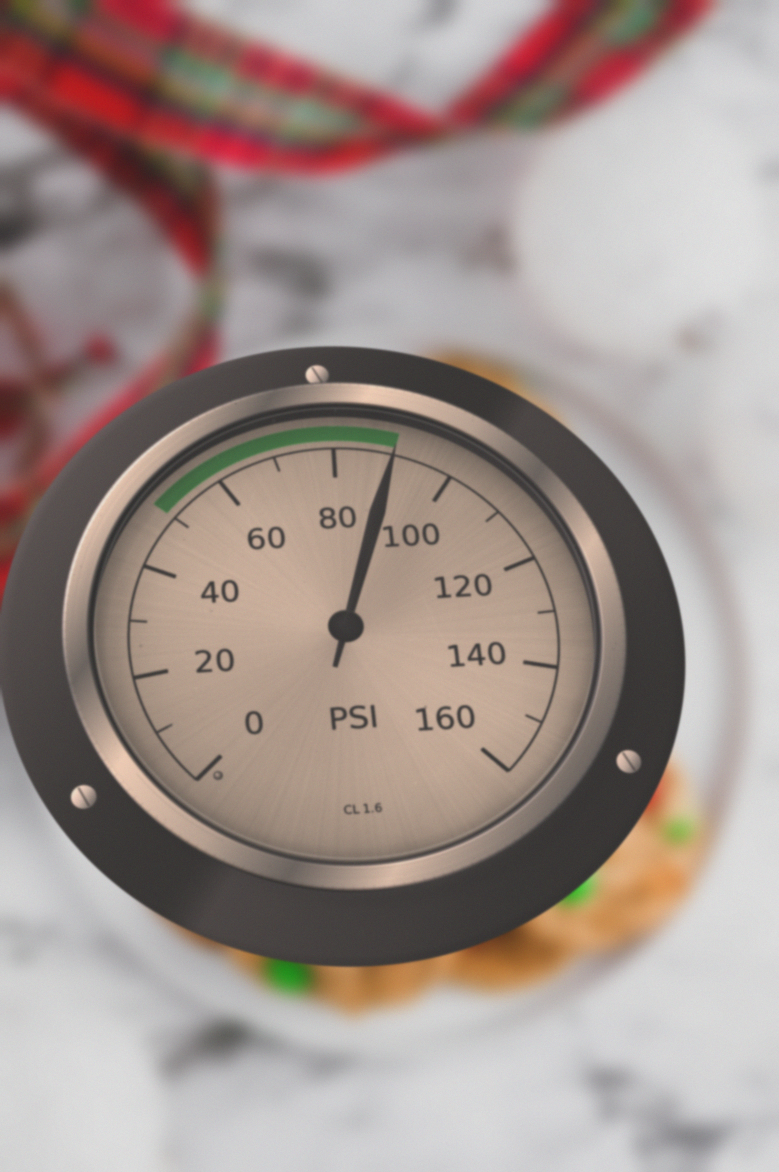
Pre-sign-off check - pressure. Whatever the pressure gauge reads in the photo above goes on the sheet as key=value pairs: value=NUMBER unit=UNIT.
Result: value=90 unit=psi
